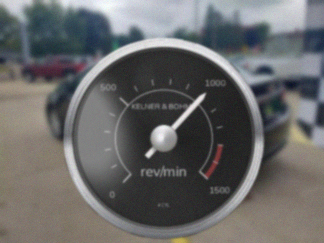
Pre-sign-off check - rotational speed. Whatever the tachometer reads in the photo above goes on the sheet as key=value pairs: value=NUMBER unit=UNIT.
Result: value=1000 unit=rpm
